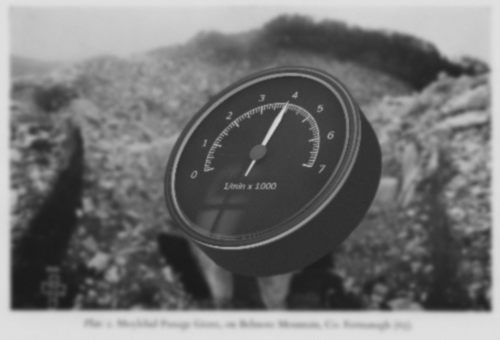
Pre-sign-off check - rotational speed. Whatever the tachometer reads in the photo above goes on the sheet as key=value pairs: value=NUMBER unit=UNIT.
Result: value=4000 unit=rpm
